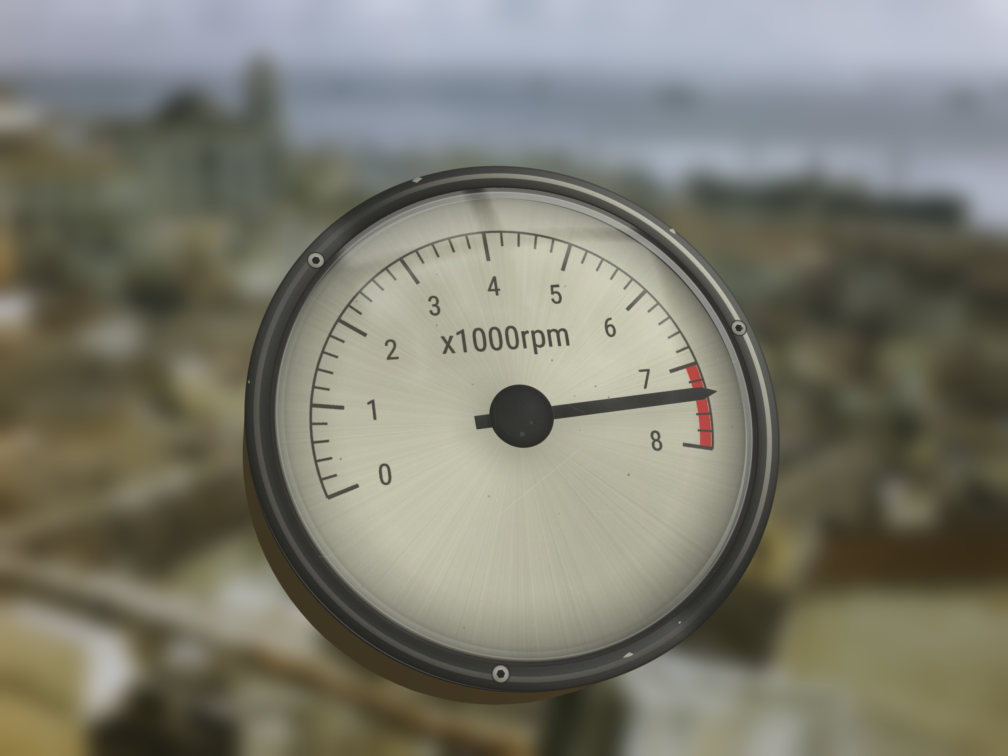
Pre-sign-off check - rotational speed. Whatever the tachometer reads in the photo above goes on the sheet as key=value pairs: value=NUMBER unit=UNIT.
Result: value=7400 unit=rpm
